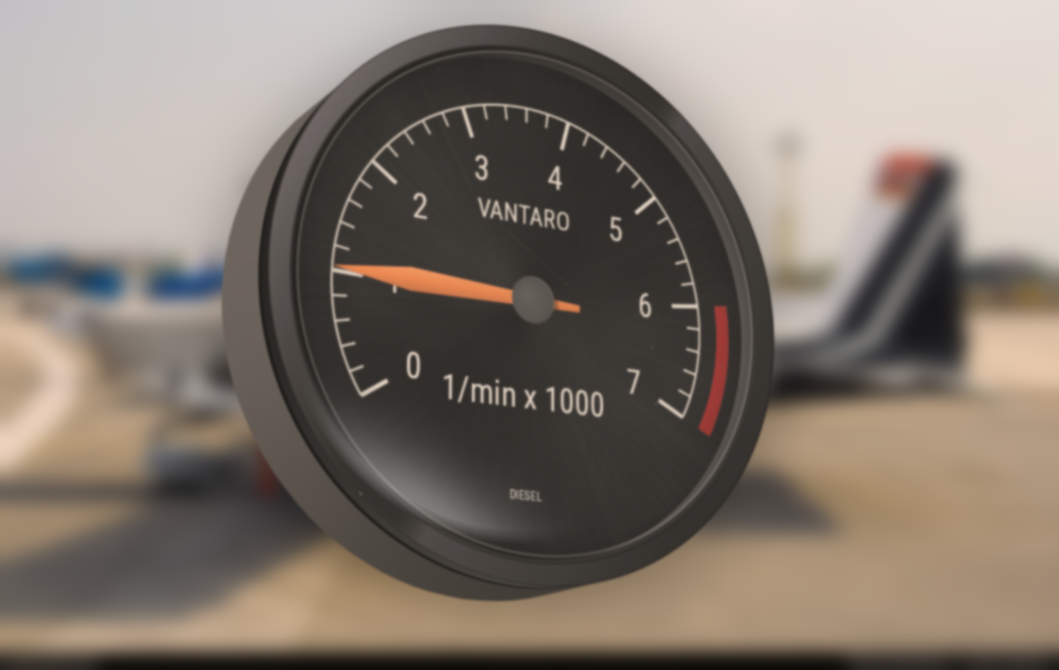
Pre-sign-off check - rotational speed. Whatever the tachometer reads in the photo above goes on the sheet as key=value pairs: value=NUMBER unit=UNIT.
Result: value=1000 unit=rpm
